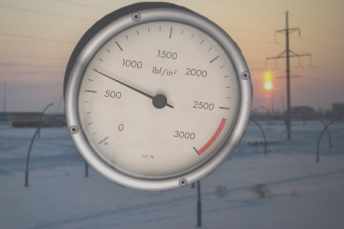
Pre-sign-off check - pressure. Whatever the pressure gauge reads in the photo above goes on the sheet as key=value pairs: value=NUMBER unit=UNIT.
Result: value=700 unit=psi
